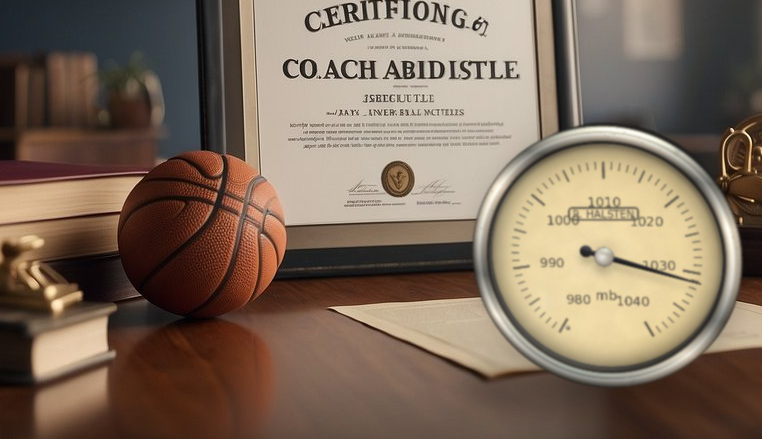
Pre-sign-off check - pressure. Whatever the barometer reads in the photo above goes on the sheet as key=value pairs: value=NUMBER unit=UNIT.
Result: value=1031 unit=mbar
